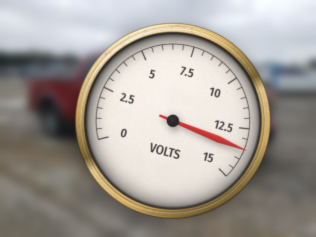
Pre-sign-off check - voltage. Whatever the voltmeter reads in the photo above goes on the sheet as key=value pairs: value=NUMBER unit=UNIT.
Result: value=13.5 unit=V
